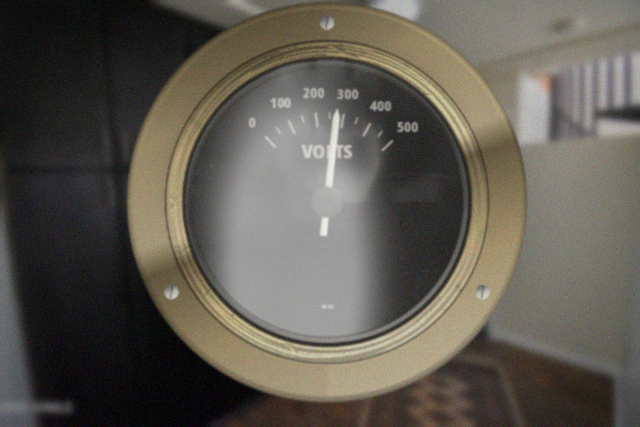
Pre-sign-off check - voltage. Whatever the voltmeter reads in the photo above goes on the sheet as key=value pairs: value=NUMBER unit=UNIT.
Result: value=275 unit=V
